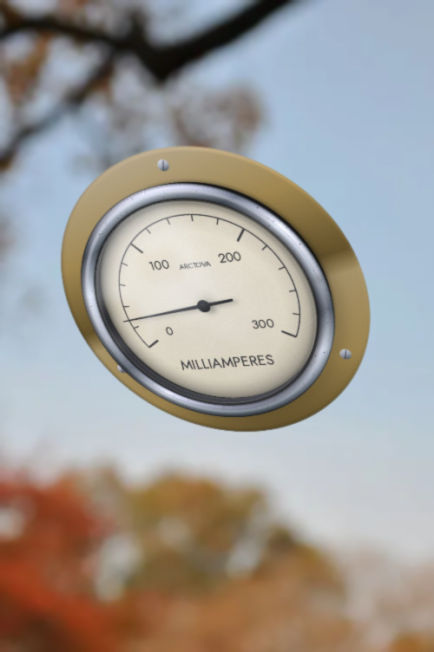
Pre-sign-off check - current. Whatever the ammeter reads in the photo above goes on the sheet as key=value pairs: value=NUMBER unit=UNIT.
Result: value=30 unit=mA
